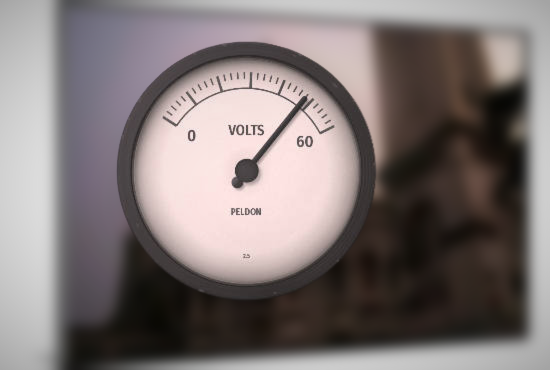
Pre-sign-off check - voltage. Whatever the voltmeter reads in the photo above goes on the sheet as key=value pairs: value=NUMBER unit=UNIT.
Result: value=48 unit=V
